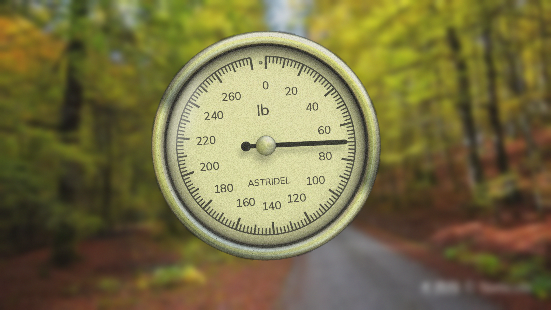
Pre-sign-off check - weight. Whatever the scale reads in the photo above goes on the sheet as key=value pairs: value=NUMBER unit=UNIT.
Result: value=70 unit=lb
